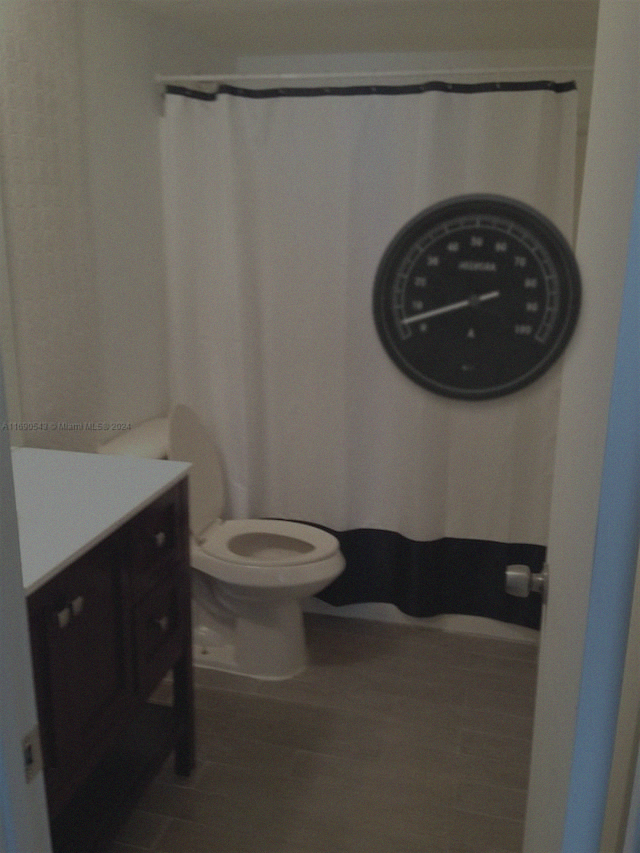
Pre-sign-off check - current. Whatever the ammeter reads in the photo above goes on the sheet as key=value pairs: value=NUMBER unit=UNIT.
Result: value=5 unit=A
